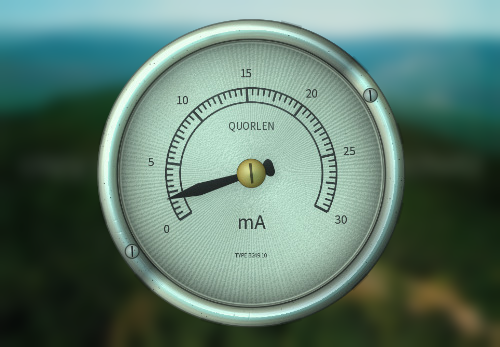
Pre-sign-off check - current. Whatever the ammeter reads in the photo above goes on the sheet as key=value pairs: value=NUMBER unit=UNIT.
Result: value=2 unit=mA
